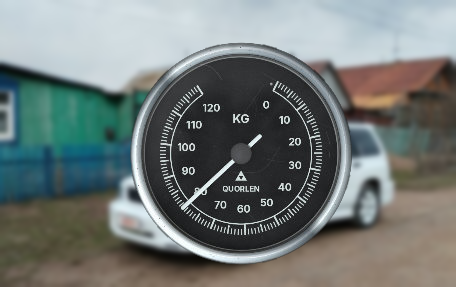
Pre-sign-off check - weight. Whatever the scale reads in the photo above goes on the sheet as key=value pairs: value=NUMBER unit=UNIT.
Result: value=80 unit=kg
